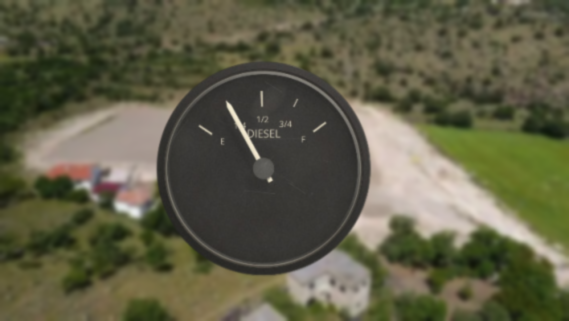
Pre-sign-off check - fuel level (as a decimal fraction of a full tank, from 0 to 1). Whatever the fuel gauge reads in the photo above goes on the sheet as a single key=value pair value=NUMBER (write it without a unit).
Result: value=0.25
